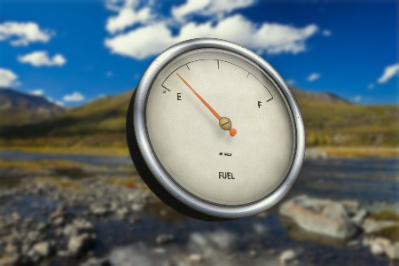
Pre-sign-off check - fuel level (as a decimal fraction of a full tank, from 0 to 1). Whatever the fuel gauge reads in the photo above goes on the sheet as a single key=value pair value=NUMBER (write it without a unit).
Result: value=0.125
